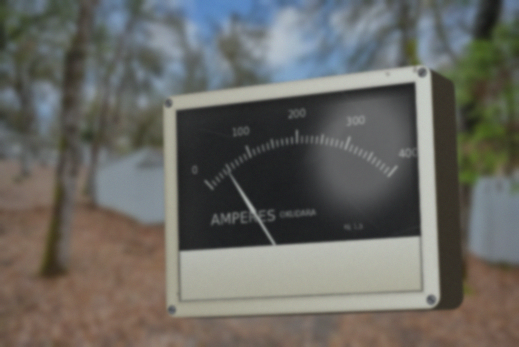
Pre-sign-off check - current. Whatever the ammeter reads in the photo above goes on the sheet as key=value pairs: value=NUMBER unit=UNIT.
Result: value=50 unit=A
